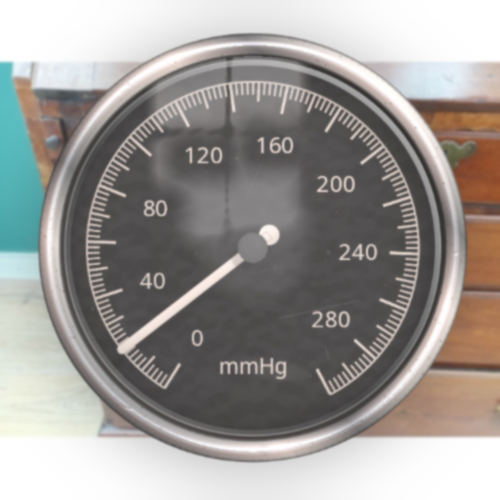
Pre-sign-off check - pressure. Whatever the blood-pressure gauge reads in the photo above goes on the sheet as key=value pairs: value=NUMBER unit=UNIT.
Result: value=20 unit=mmHg
